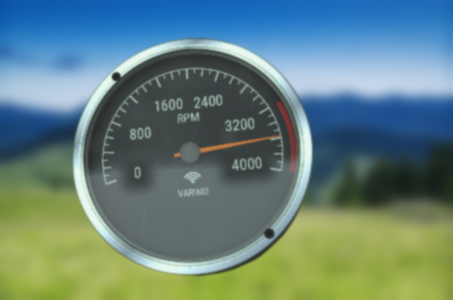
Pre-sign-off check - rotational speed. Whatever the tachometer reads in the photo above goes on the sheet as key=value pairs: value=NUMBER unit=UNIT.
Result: value=3600 unit=rpm
